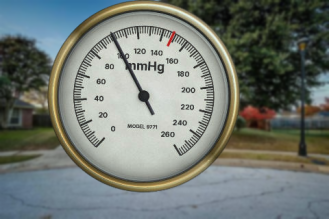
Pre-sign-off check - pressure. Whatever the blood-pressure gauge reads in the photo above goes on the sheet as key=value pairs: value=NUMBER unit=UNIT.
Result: value=100 unit=mmHg
